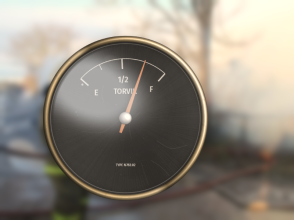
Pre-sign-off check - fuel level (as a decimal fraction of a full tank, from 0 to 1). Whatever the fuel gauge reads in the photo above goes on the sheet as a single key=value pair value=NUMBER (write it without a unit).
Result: value=0.75
